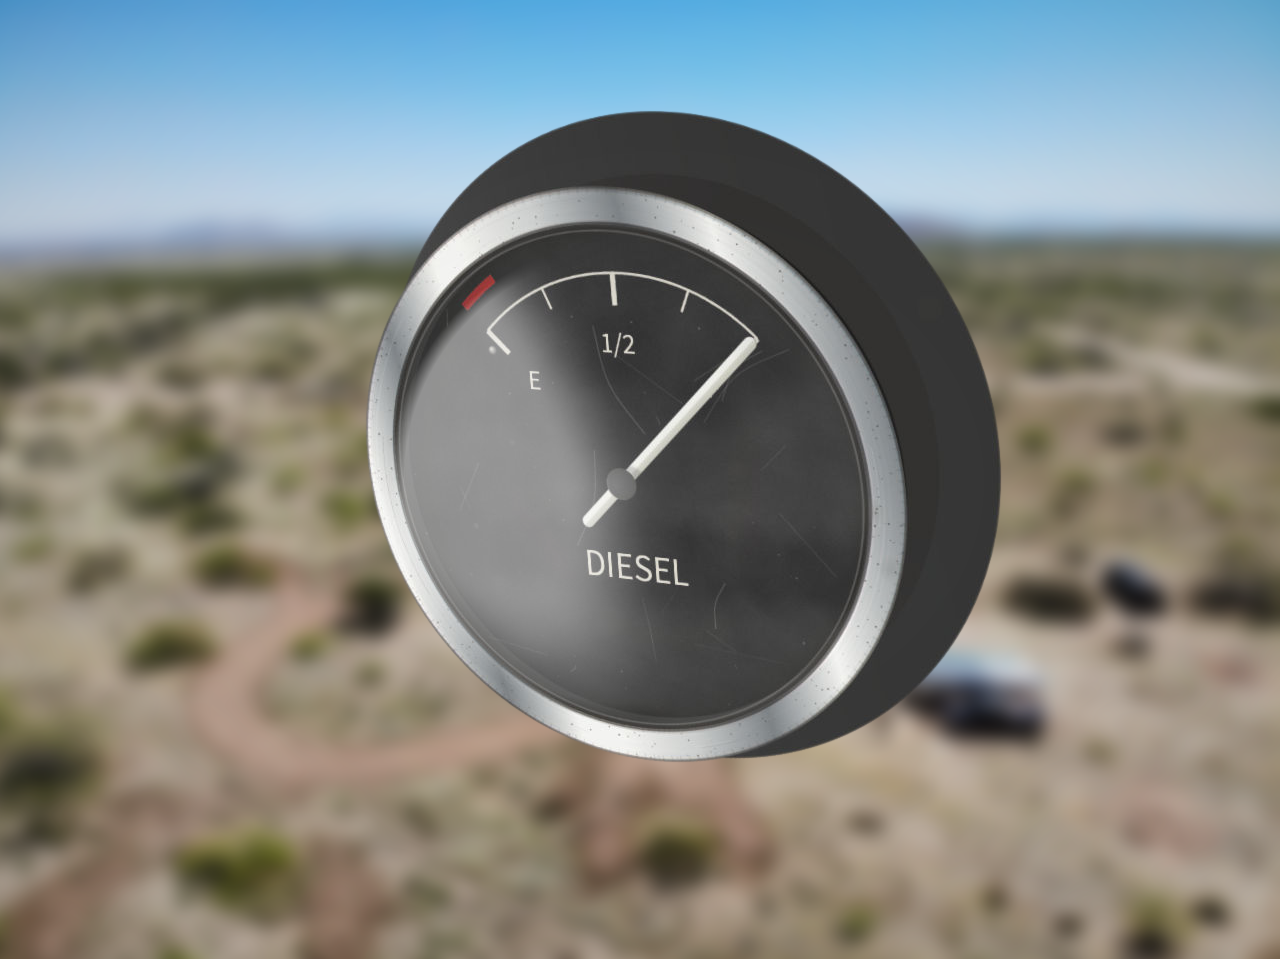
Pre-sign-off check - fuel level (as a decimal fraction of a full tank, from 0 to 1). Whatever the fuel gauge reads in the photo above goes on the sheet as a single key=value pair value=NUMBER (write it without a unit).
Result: value=1
